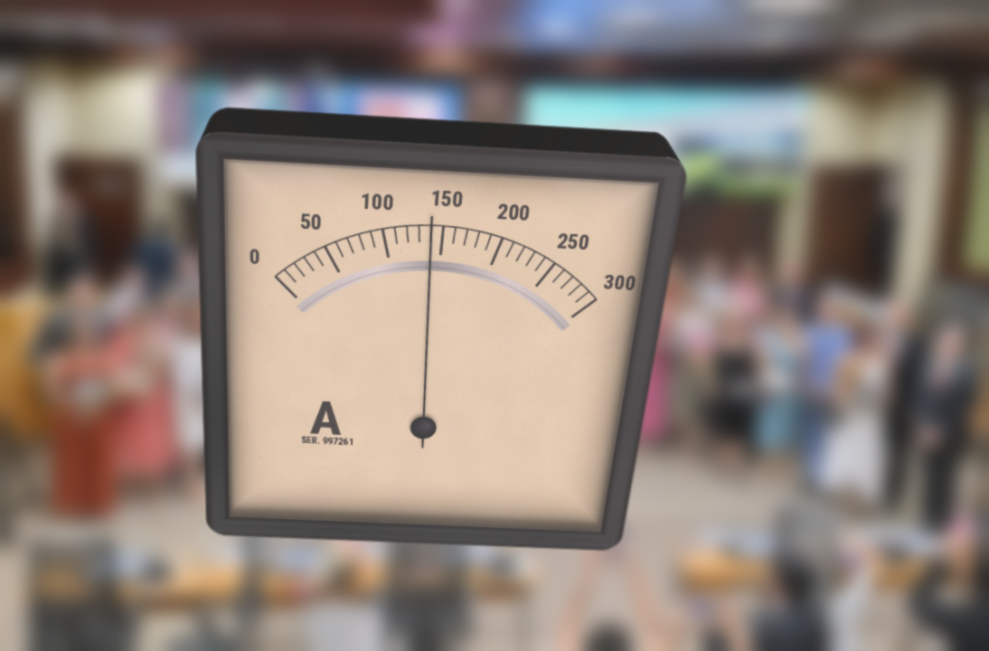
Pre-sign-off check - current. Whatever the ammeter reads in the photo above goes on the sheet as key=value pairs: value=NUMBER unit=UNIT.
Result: value=140 unit=A
